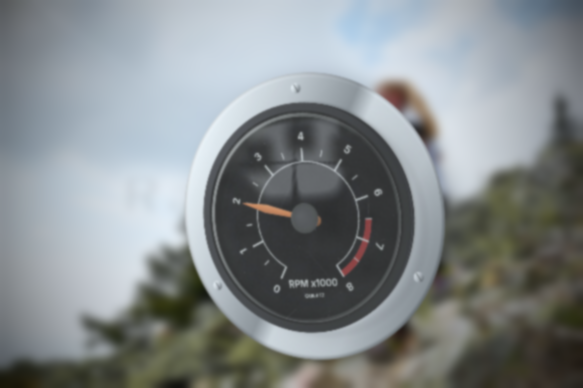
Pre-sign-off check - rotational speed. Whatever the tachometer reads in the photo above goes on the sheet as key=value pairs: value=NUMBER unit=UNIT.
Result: value=2000 unit=rpm
